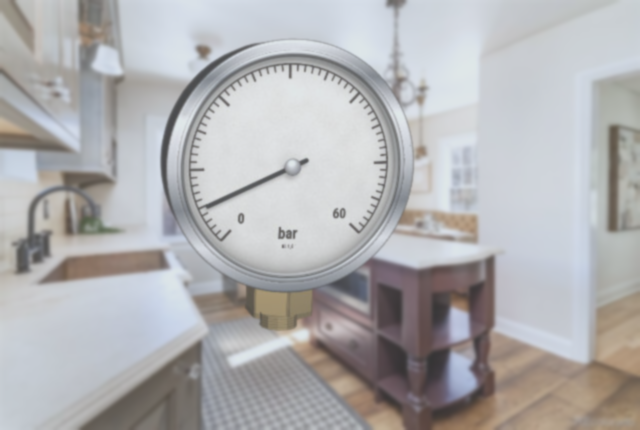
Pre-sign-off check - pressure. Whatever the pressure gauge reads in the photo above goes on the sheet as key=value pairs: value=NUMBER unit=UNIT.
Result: value=5 unit=bar
